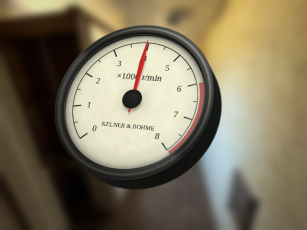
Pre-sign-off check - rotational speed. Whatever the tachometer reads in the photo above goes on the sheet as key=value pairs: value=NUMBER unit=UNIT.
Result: value=4000 unit=rpm
